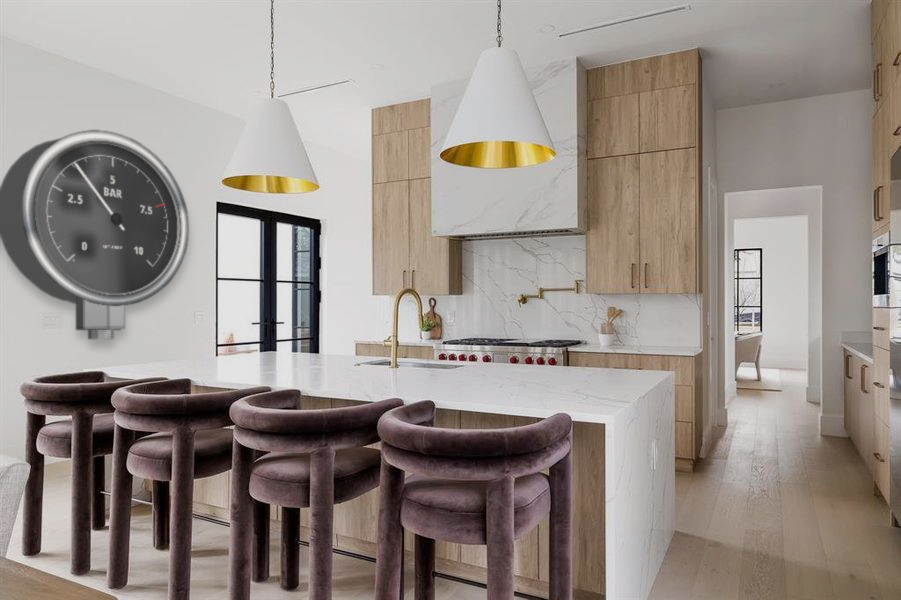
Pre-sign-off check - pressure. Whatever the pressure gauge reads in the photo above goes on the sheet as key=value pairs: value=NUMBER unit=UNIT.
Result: value=3.5 unit=bar
